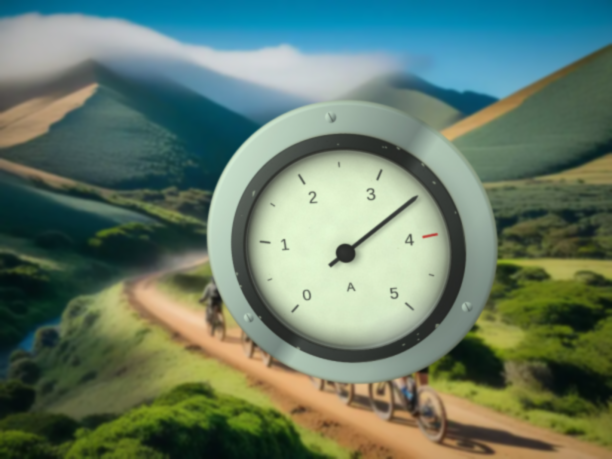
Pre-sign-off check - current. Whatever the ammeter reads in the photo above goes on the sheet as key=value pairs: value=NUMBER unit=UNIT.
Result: value=3.5 unit=A
